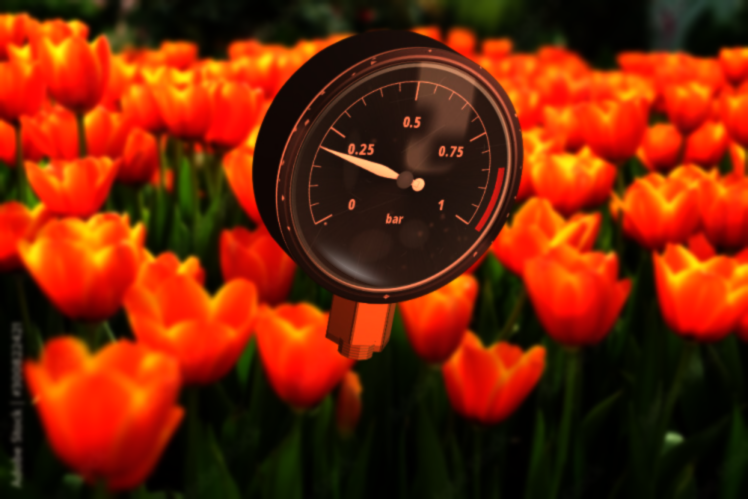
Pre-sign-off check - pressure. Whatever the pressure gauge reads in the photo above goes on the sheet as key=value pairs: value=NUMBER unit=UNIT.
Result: value=0.2 unit=bar
